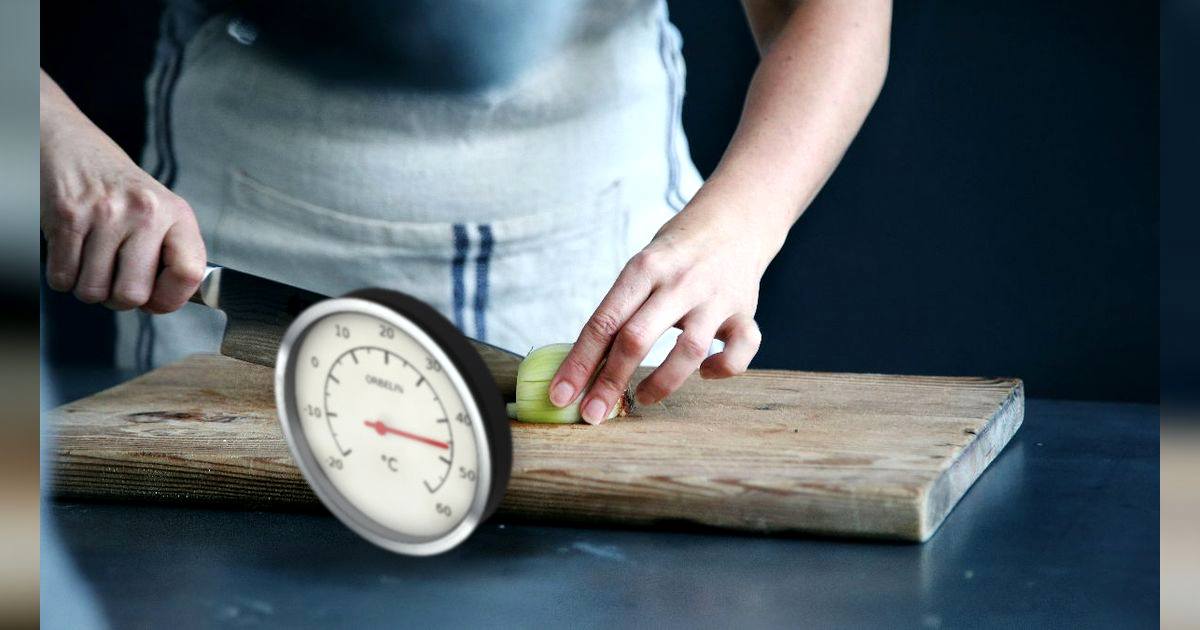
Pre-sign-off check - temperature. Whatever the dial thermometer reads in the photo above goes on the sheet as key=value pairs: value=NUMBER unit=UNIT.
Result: value=45 unit=°C
